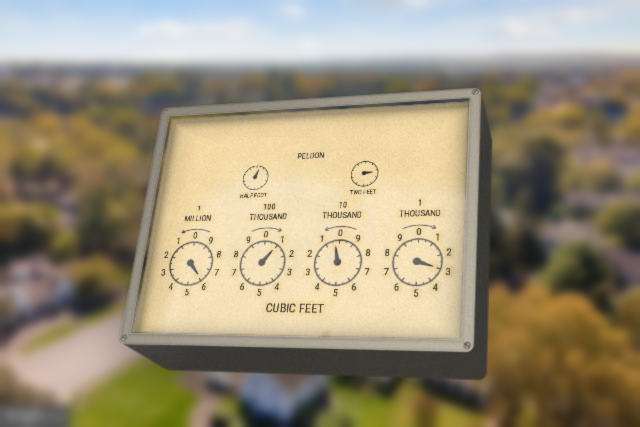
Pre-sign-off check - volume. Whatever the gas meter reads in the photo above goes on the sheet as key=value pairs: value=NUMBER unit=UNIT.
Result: value=610300 unit=ft³
